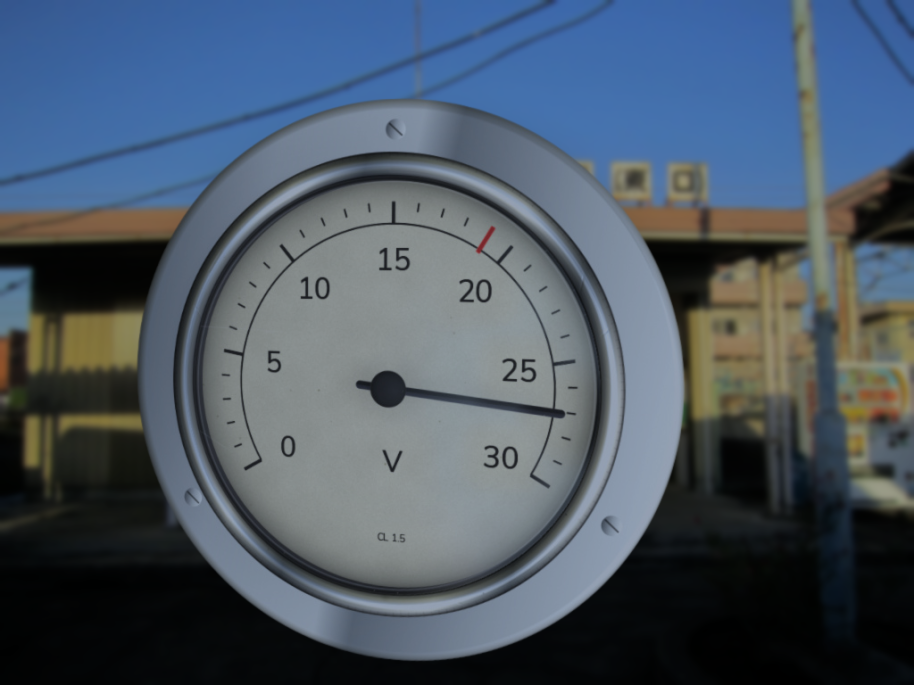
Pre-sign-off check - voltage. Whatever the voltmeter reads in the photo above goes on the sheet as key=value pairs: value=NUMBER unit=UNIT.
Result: value=27 unit=V
